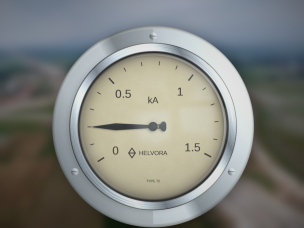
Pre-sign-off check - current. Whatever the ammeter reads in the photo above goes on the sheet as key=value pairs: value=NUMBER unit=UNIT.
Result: value=0.2 unit=kA
